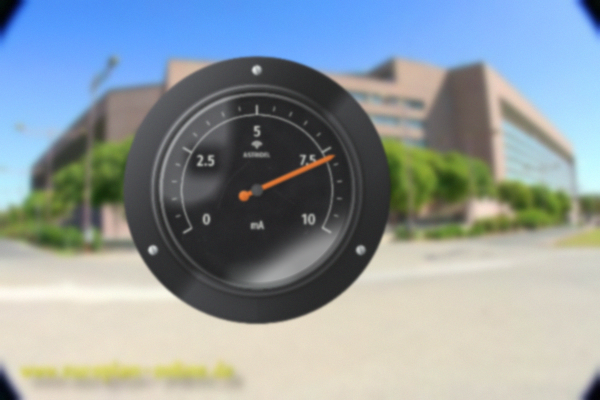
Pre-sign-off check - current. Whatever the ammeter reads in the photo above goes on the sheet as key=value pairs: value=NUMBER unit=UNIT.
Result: value=7.75 unit=mA
